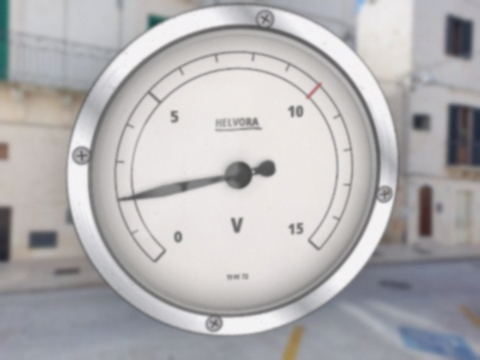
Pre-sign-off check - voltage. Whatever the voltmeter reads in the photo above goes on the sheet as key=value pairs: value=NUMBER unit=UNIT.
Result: value=2 unit=V
